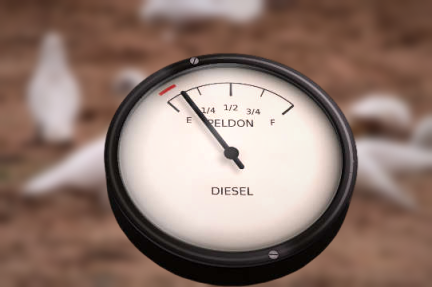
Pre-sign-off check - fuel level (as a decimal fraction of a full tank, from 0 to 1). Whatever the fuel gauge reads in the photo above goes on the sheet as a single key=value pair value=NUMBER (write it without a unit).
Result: value=0.125
